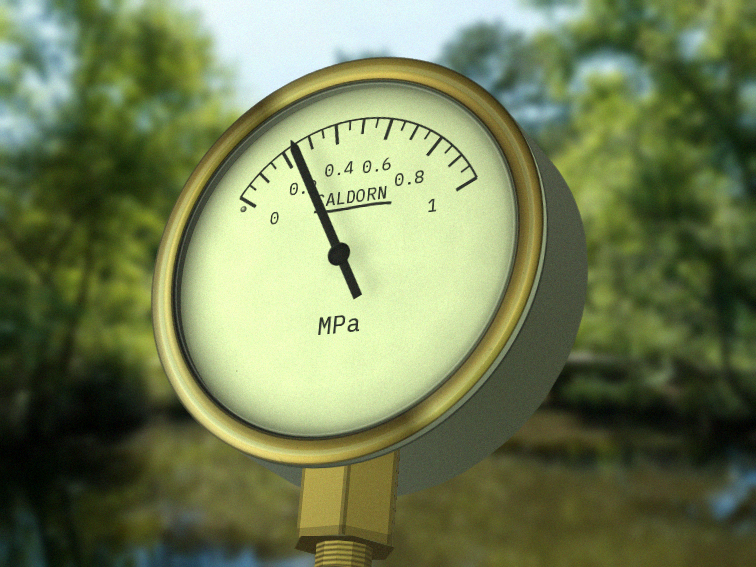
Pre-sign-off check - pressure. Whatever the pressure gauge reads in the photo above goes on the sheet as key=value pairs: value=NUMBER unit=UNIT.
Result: value=0.25 unit=MPa
